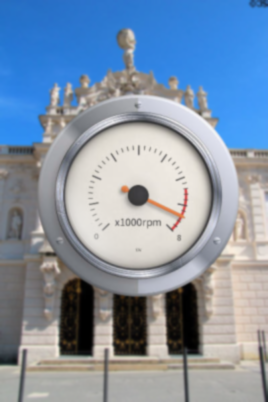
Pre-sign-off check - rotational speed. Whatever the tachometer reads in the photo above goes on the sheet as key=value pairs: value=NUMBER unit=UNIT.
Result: value=7400 unit=rpm
